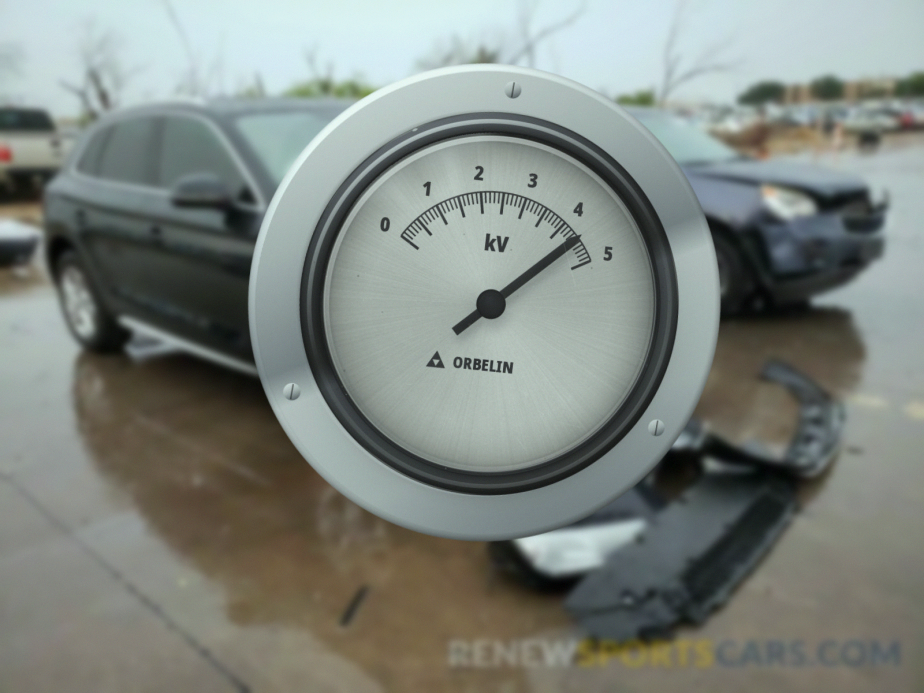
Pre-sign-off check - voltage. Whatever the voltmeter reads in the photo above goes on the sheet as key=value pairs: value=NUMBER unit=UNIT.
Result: value=4.4 unit=kV
